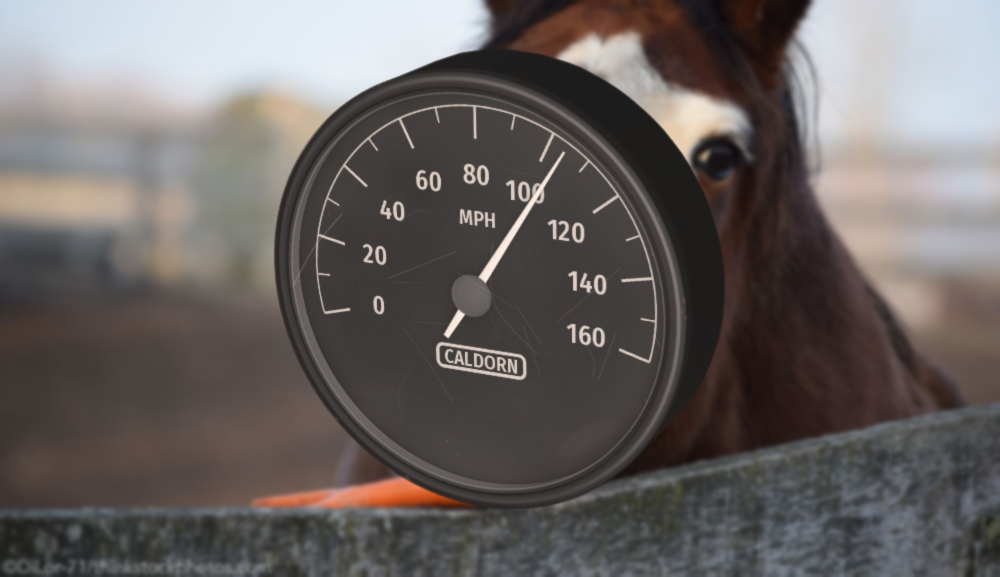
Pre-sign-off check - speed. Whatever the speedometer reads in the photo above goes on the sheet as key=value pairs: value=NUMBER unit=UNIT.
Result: value=105 unit=mph
